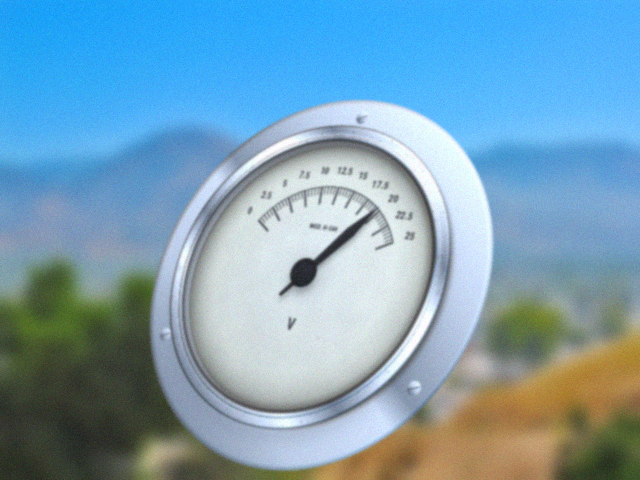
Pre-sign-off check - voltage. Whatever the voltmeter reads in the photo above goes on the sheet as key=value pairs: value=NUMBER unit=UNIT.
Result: value=20 unit=V
